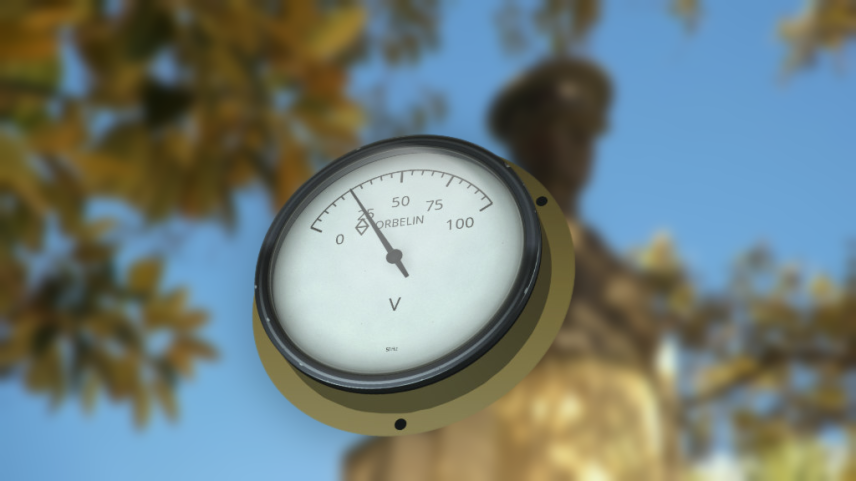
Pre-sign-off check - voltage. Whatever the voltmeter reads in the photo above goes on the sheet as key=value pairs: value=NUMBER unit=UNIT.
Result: value=25 unit=V
